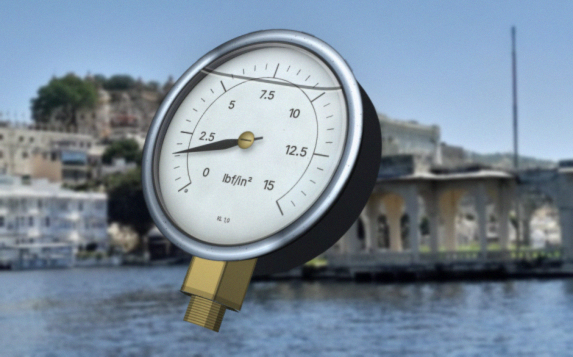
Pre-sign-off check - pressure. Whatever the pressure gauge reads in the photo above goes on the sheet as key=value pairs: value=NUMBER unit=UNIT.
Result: value=1.5 unit=psi
